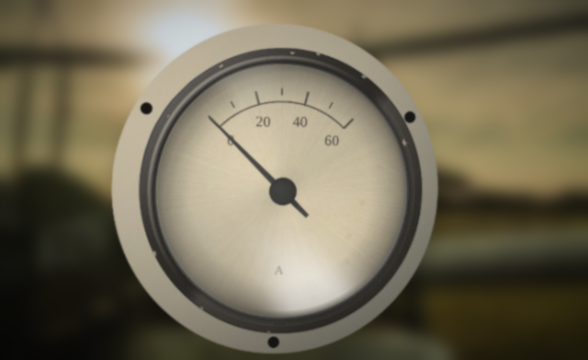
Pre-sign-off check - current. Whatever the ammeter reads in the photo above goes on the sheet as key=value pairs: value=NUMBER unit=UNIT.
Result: value=0 unit=A
